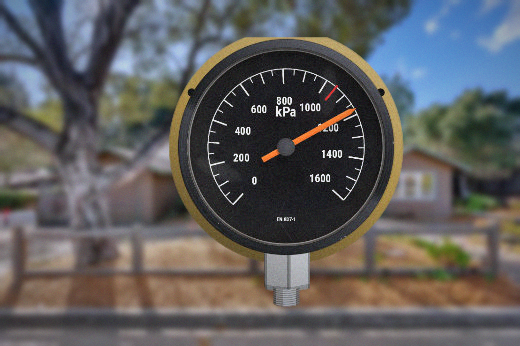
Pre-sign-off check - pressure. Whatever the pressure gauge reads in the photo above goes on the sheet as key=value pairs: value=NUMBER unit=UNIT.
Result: value=1175 unit=kPa
